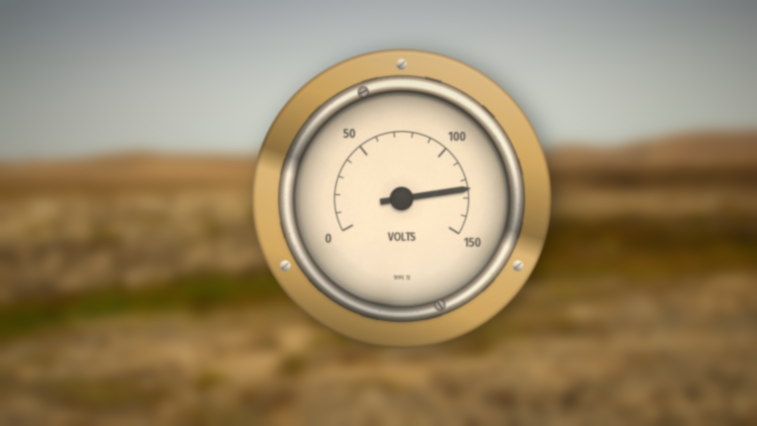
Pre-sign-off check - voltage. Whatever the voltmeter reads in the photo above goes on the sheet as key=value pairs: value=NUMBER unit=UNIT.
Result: value=125 unit=V
